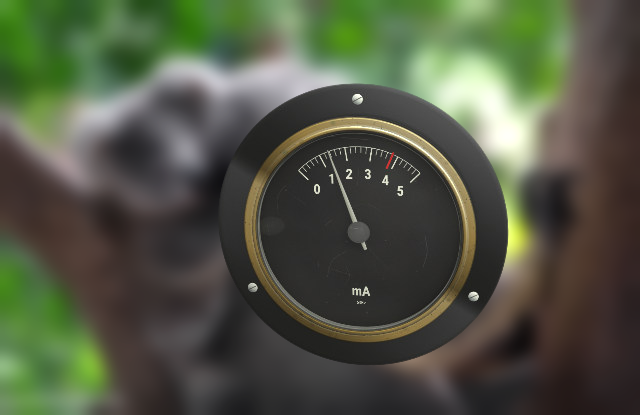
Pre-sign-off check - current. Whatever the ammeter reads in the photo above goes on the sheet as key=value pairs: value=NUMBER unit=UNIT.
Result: value=1.4 unit=mA
